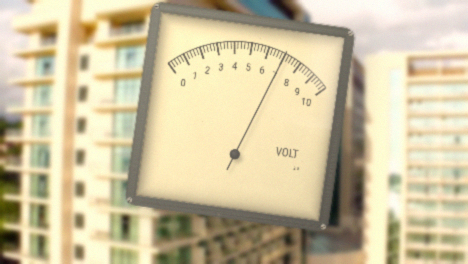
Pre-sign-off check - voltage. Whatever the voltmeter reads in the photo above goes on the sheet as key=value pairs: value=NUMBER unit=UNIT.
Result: value=7 unit=V
